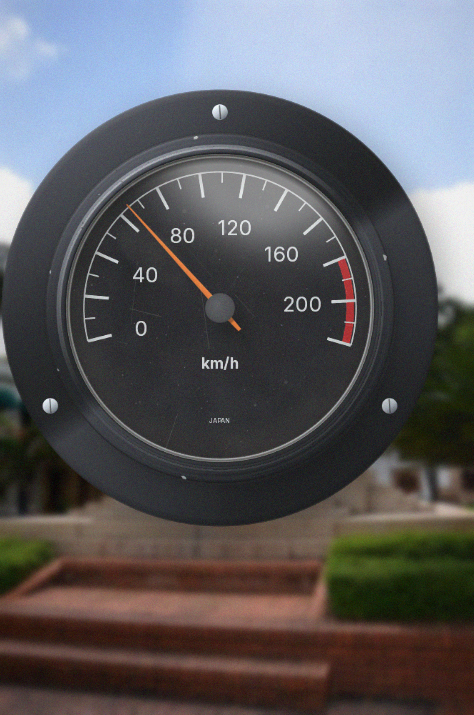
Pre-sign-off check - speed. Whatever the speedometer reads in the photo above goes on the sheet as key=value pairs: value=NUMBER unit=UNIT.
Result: value=65 unit=km/h
